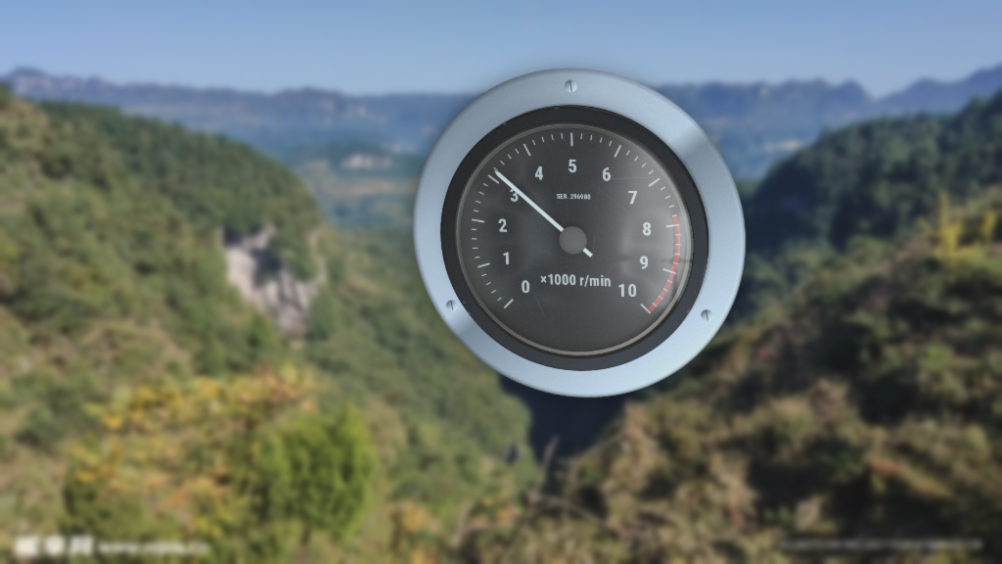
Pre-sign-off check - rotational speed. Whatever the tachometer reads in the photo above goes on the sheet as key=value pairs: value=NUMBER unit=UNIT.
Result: value=3200 unit=rpm
